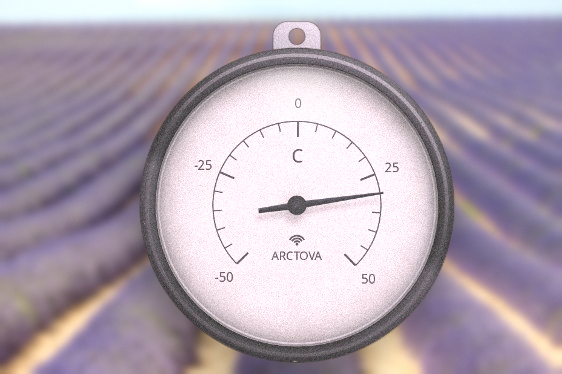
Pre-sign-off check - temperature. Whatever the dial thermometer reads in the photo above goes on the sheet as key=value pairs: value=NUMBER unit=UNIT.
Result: value=30 unit=°C
